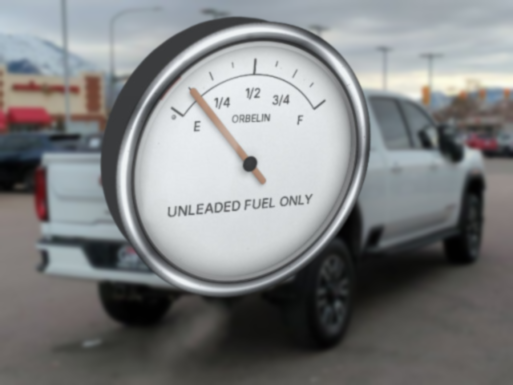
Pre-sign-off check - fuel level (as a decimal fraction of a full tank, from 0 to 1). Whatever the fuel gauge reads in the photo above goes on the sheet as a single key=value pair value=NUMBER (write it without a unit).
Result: value=0.125
